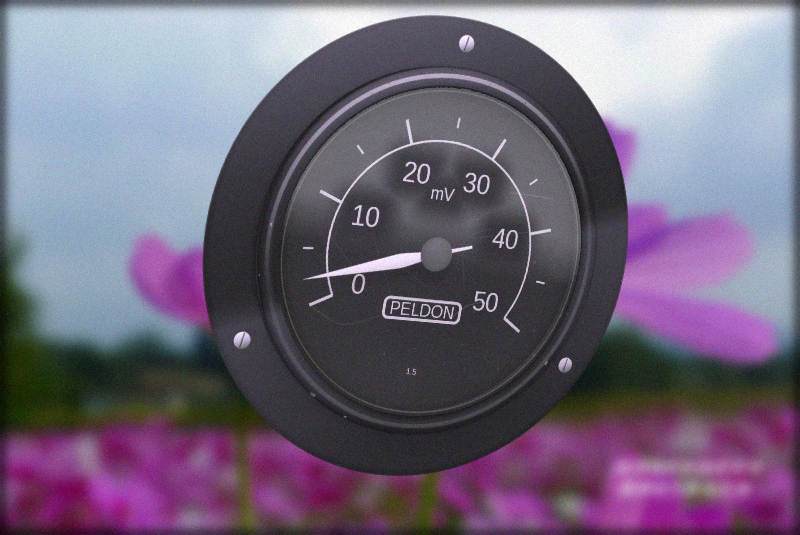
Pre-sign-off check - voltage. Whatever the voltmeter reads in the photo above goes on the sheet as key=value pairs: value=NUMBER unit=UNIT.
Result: value=2.5 unit=mV
